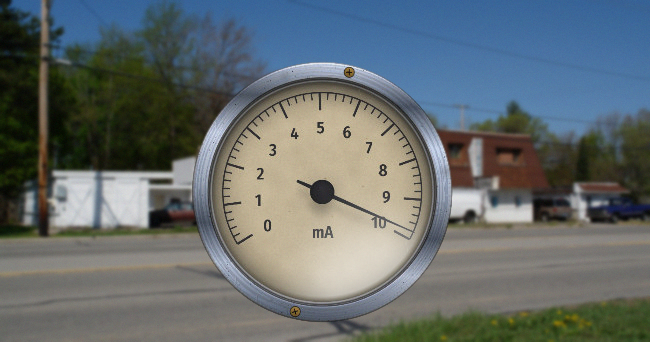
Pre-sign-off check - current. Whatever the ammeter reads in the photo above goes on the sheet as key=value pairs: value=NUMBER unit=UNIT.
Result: value=9.8 unit=mA
